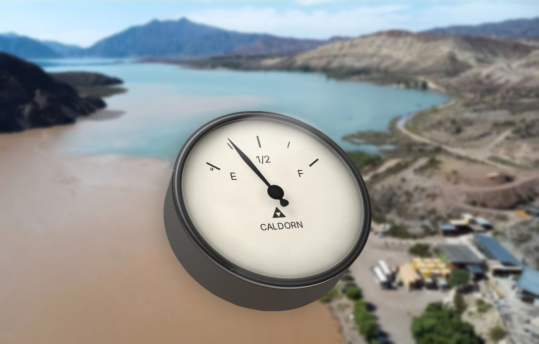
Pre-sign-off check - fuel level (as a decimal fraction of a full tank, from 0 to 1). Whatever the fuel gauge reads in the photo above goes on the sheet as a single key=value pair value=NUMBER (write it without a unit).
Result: value=0.25
